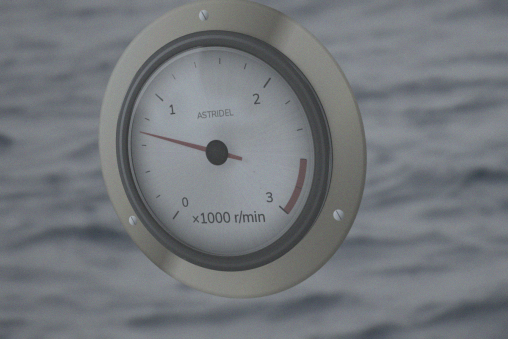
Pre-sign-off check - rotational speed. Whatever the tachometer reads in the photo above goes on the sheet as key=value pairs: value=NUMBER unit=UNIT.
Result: value=700 unit=rpm
